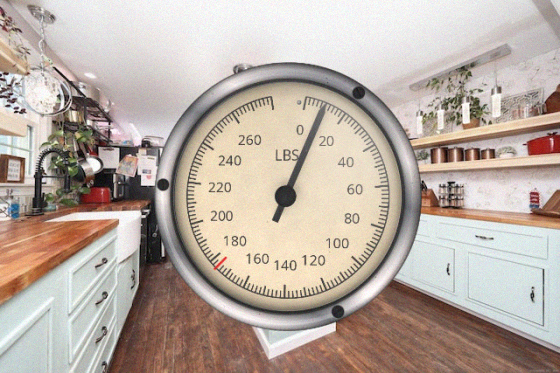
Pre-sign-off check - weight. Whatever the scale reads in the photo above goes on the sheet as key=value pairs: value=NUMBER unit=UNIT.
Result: value=10 unit=lb
